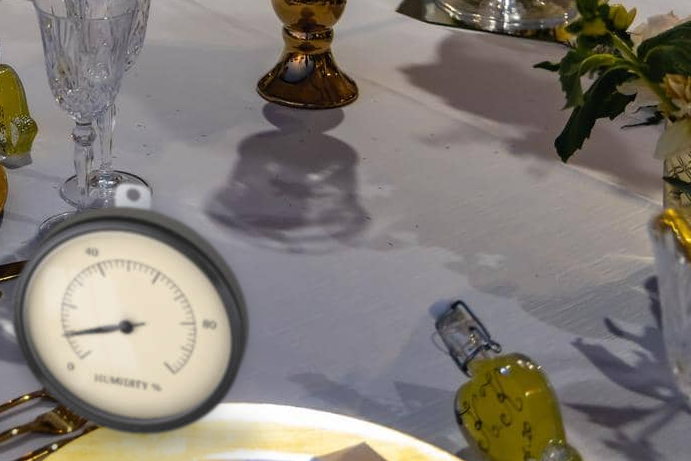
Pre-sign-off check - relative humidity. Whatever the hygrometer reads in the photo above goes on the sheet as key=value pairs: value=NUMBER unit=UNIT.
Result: value=10 unit=%
